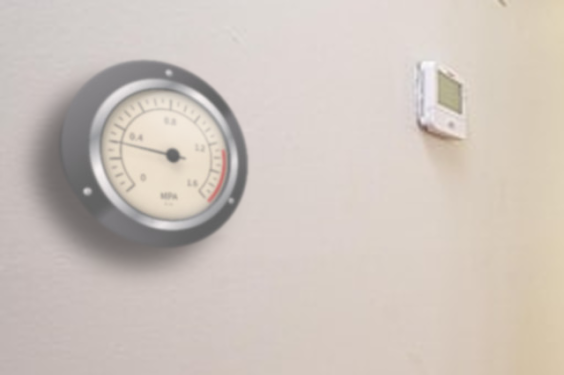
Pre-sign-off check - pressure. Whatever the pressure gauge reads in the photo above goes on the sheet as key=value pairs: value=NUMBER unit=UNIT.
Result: value=0.3 unit=MPa
